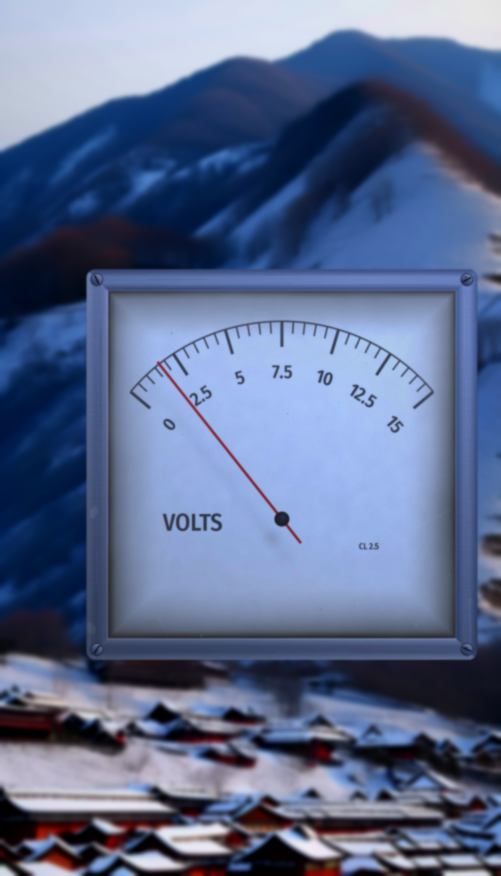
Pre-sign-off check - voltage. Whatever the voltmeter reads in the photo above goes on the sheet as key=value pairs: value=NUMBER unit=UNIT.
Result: value=1.75 unit=V
